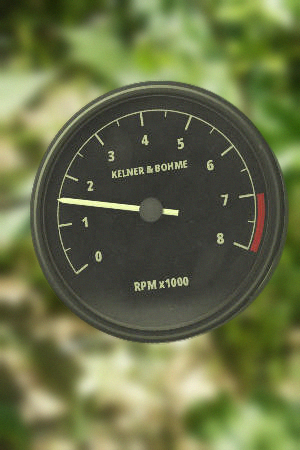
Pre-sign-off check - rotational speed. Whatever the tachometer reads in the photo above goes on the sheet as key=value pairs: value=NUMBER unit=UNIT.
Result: value=1500 unit=rpm
